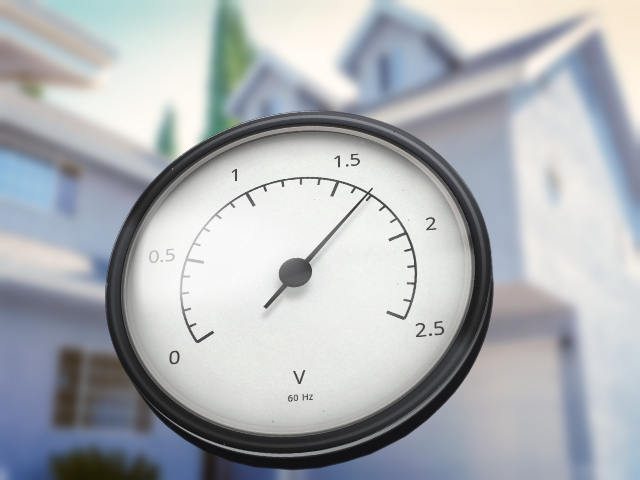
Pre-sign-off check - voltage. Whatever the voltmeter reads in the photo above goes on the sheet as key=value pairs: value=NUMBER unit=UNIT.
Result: value=1.7 unit=V
